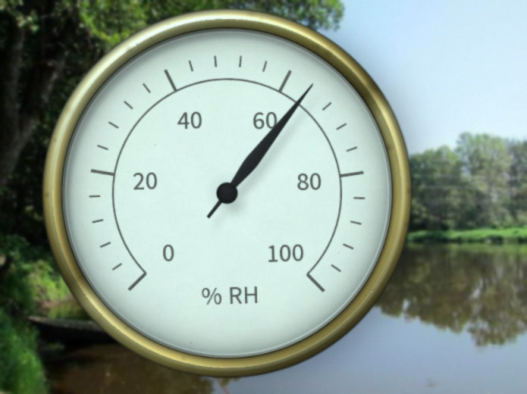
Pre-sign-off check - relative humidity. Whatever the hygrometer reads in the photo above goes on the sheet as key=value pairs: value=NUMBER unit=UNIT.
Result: value=64 unit=%
